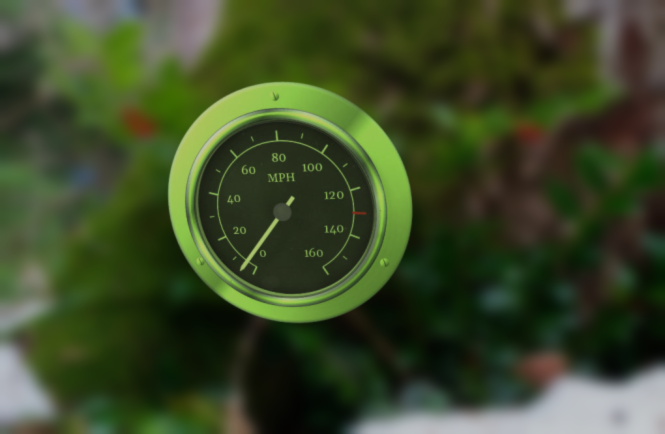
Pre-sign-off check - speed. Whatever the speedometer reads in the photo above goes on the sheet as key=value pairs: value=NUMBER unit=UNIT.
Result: value=5 unit=mph
